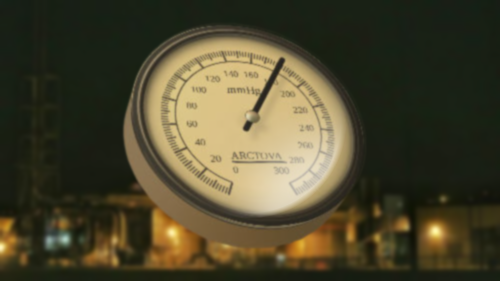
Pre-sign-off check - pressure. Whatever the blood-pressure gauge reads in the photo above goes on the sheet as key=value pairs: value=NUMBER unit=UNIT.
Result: value=180 unit=mmHg
